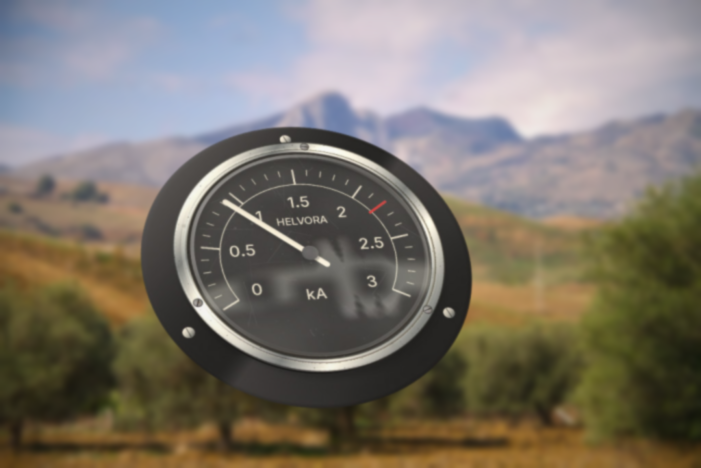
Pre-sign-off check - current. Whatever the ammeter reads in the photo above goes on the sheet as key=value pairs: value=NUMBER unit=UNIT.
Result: value=0.9 unit=kA
